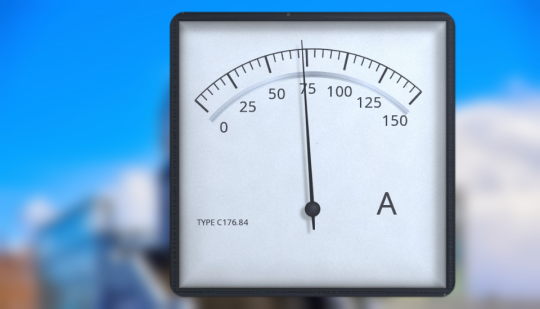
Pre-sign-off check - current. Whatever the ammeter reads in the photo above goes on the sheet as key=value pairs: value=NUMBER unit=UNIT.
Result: value=72.5 unit=A
